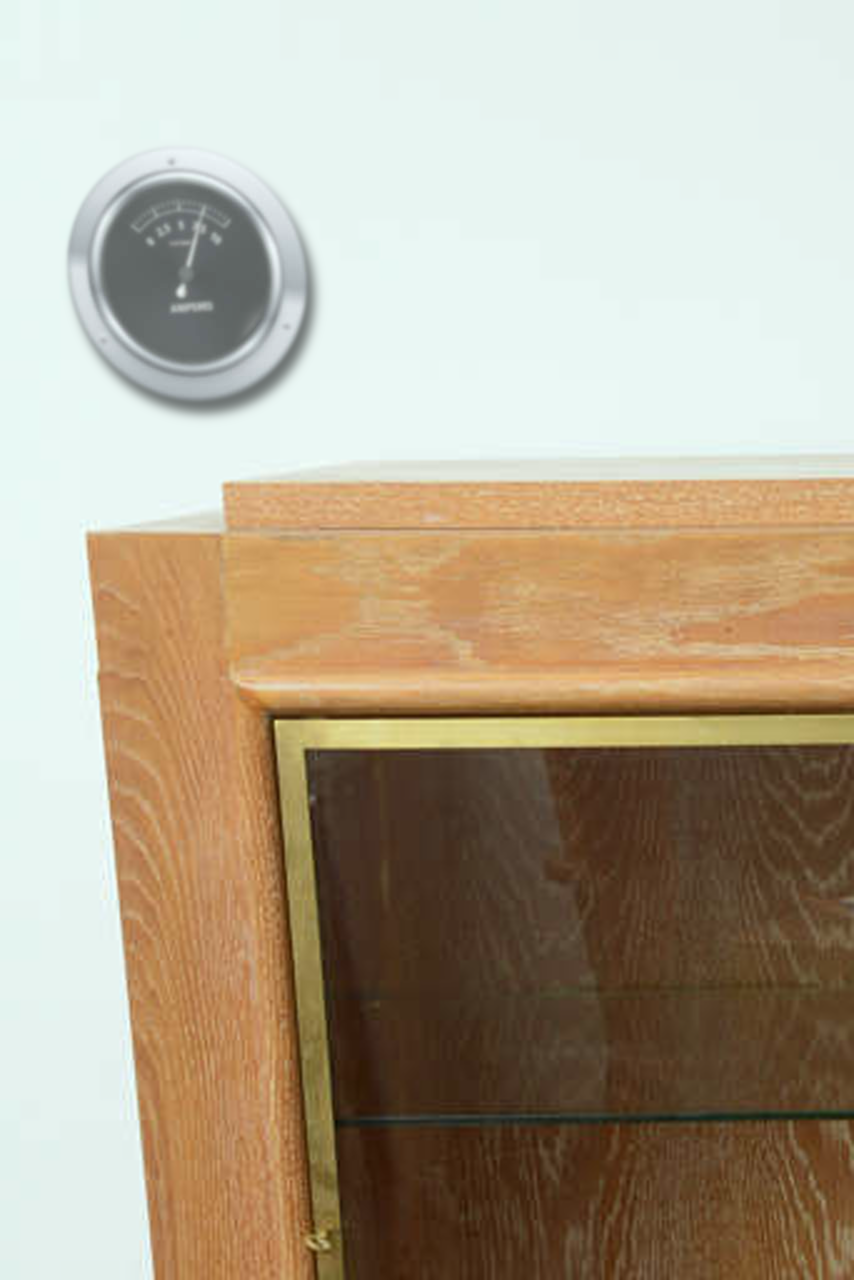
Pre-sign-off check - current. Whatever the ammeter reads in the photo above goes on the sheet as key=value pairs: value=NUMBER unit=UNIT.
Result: value=7.5 unit=A
